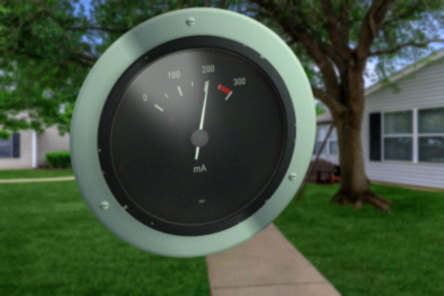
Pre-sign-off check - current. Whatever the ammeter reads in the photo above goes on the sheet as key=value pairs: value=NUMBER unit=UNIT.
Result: value=200 unit=mA
